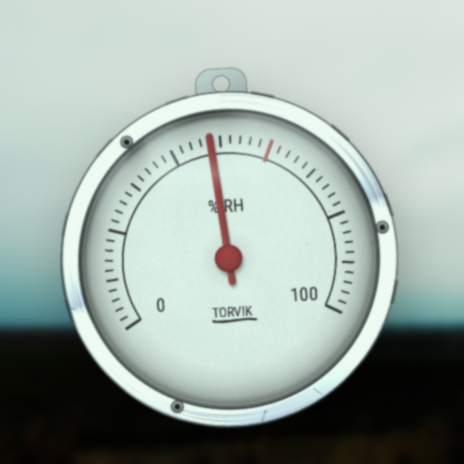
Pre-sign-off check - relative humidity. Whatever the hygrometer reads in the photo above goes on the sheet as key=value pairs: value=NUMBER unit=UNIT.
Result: value=48 unit=%
